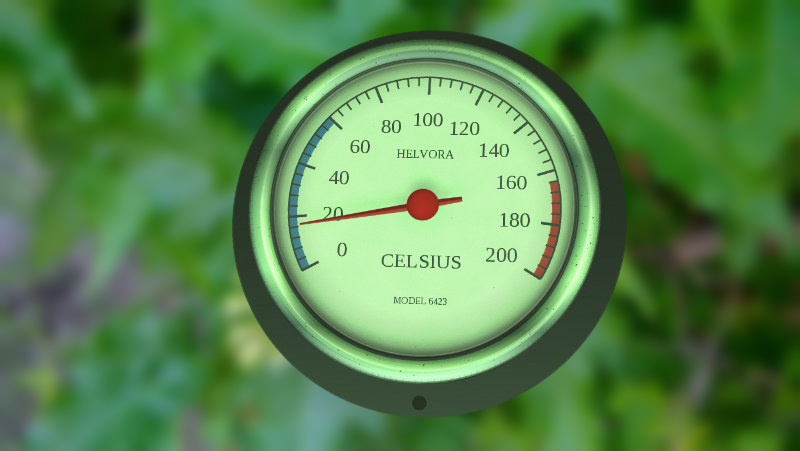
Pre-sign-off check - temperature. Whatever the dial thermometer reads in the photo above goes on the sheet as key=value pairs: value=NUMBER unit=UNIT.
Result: value=16 unit=°C
